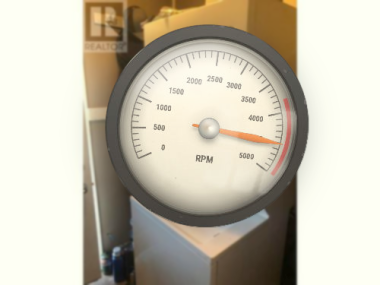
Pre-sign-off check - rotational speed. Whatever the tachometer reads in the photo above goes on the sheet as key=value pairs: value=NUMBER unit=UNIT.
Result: value=4500 unit=rpm
